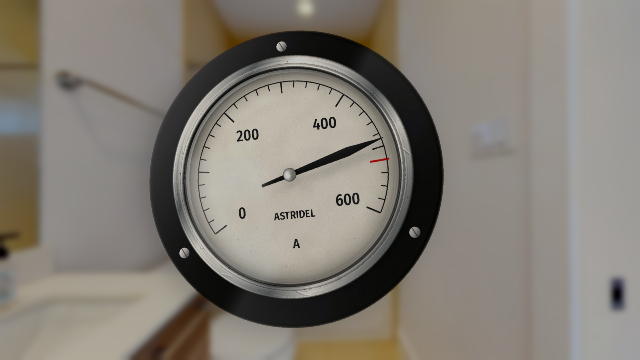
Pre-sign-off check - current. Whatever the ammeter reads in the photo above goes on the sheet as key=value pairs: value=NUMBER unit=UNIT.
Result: value=490 unit=A
